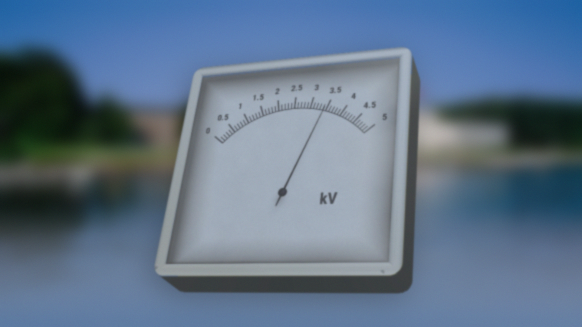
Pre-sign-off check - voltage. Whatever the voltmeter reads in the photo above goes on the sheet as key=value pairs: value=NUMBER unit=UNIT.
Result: value=3.5 unit=kV
